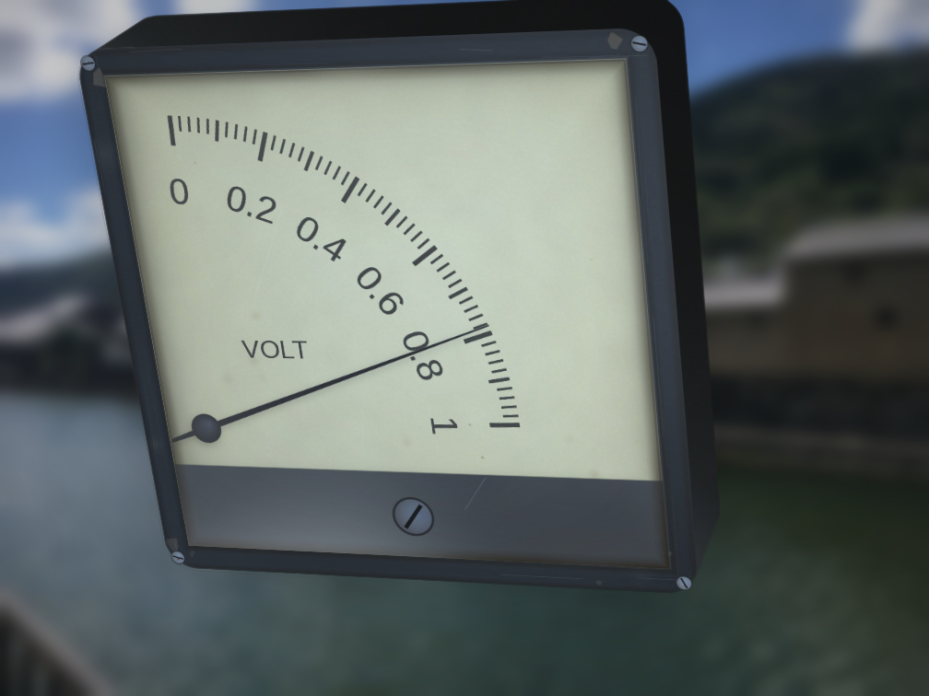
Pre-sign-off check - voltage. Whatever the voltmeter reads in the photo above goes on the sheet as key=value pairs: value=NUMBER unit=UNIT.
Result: value=0.78 unit=V
